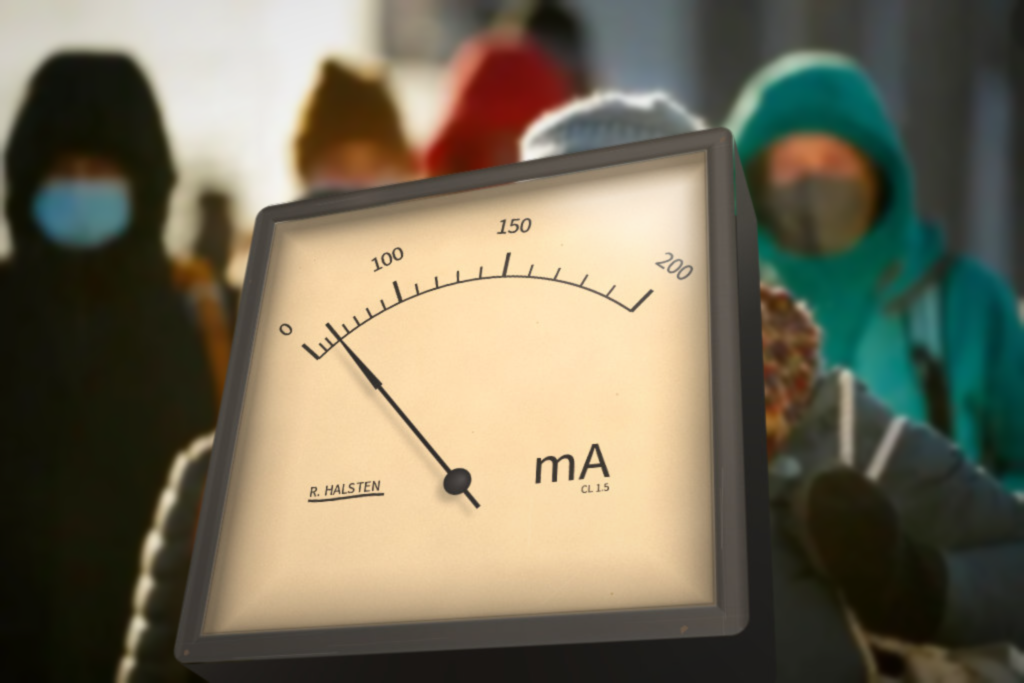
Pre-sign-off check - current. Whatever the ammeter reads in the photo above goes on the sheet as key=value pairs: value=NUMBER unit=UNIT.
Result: value=50 unit=mA
